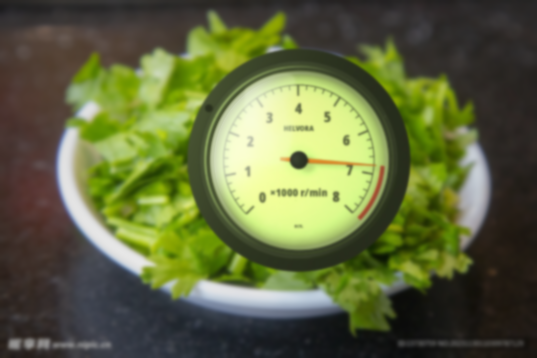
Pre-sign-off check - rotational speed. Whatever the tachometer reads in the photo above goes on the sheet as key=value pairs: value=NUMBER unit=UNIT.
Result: value=6800 unit=rpm
